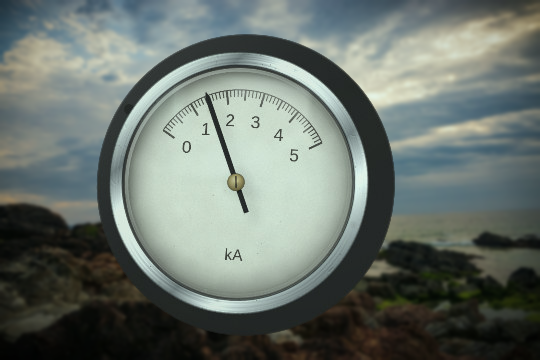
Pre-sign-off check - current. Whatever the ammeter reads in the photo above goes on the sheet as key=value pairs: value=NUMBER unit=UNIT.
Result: value=1.5 unit=kA
